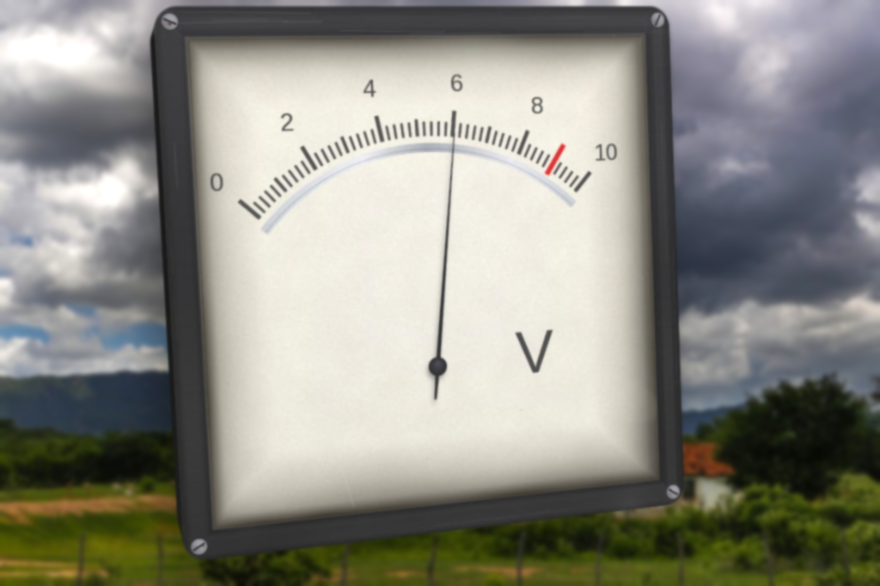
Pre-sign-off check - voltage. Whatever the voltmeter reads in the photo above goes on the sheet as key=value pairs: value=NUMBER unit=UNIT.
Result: value=6 unit=V
